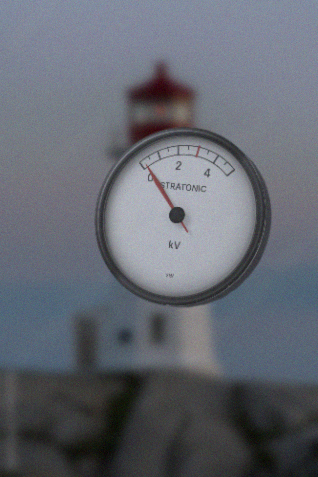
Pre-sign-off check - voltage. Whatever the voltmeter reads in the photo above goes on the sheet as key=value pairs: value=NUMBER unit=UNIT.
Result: value=0.25 unit=kV
